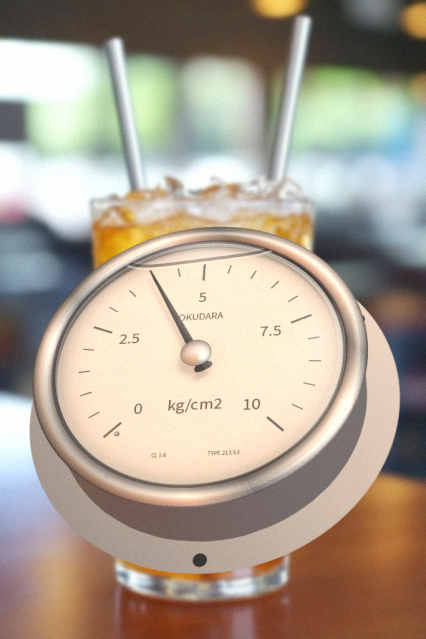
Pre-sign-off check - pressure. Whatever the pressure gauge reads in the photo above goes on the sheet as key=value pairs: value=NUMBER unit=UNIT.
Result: value=4 unit=kg/cm²
